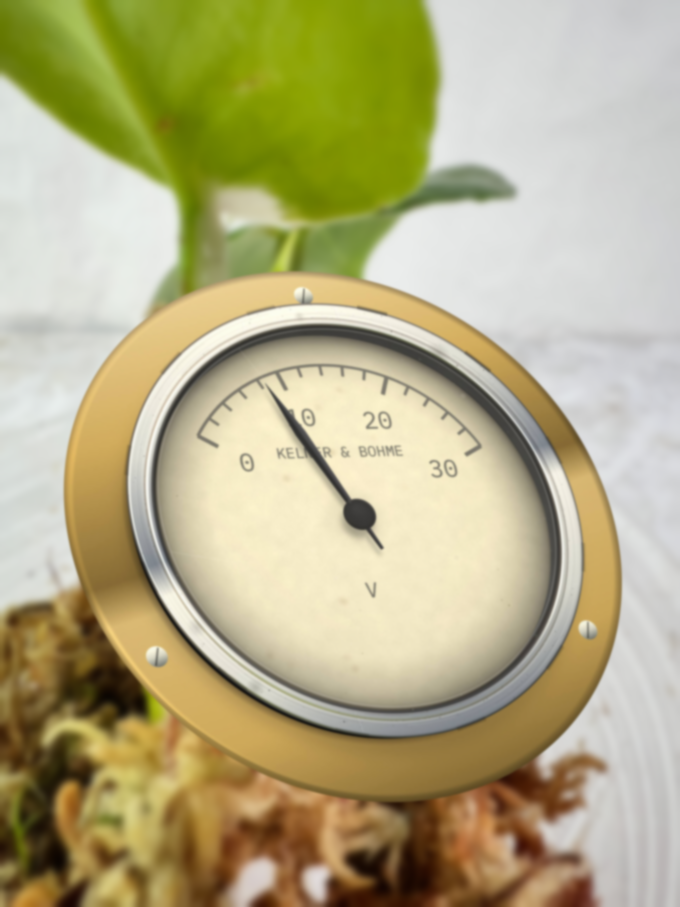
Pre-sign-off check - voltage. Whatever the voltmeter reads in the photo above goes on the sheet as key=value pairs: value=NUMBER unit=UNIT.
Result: value=8 unit=V
